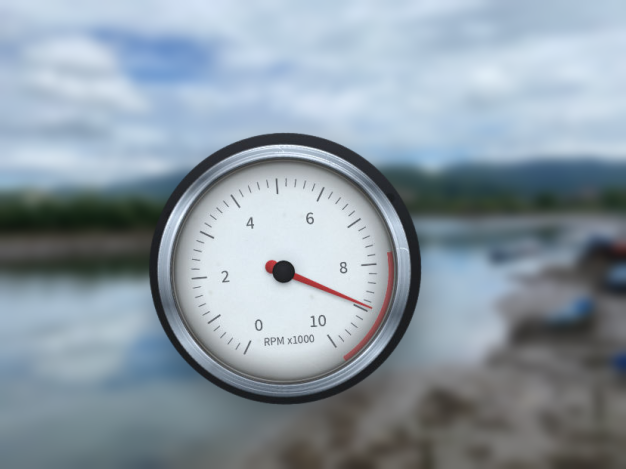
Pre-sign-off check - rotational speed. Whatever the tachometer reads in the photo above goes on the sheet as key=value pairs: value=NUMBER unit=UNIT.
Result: value=8900 unit=rpm
